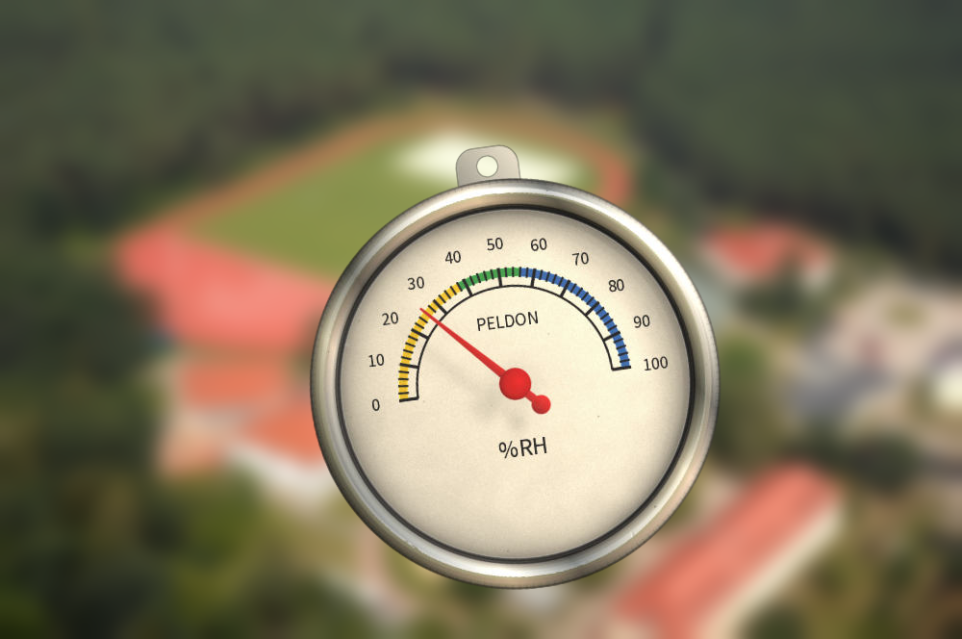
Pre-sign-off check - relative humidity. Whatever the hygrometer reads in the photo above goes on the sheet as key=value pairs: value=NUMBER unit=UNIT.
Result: value=26 unit=%
